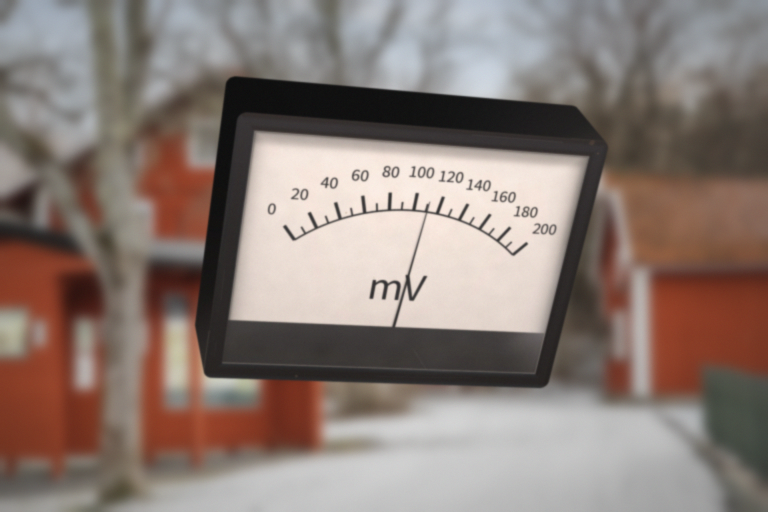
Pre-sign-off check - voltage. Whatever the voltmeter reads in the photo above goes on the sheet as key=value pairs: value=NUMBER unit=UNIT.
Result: value=110 unit=mV
